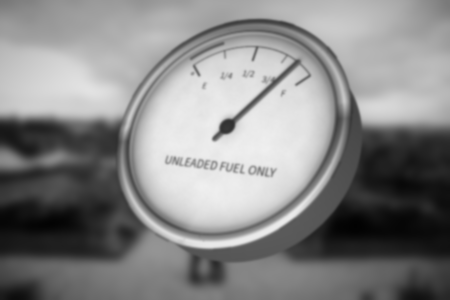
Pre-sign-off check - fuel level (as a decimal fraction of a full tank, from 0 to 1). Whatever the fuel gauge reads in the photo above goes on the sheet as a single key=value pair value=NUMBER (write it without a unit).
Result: value=0.875
